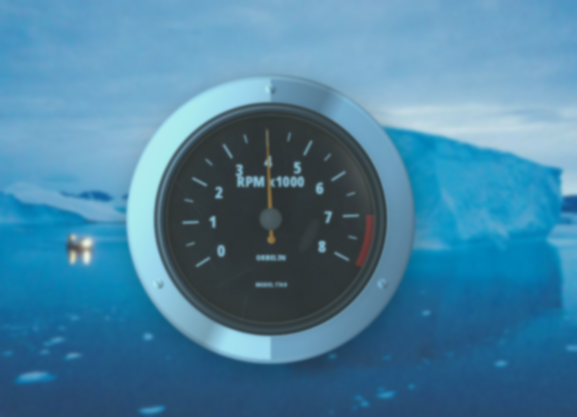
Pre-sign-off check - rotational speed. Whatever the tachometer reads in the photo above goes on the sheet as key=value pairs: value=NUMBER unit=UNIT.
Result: value=4000 unit=rpm
